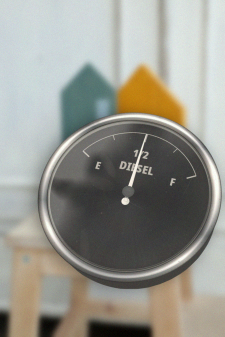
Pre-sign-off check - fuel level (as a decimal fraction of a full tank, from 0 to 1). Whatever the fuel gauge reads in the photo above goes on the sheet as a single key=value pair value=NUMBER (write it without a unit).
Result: value=0.5
